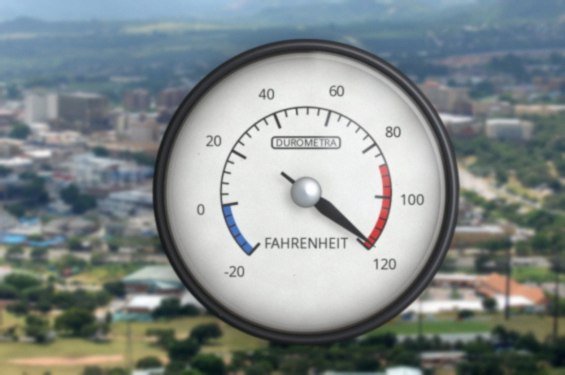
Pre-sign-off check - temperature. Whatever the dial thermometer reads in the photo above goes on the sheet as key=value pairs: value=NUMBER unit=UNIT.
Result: value=118 unit=°F
